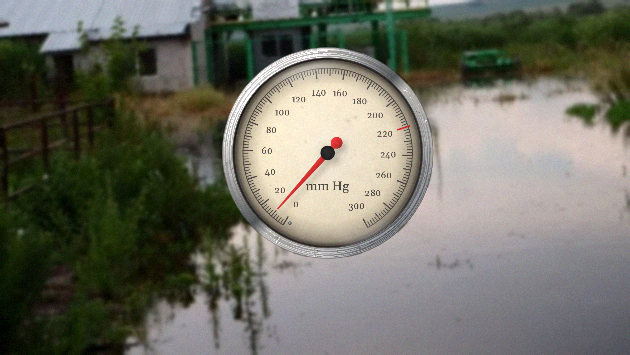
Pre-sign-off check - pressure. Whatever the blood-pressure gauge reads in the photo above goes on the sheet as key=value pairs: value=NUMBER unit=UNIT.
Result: value=10 unit=mmHg
